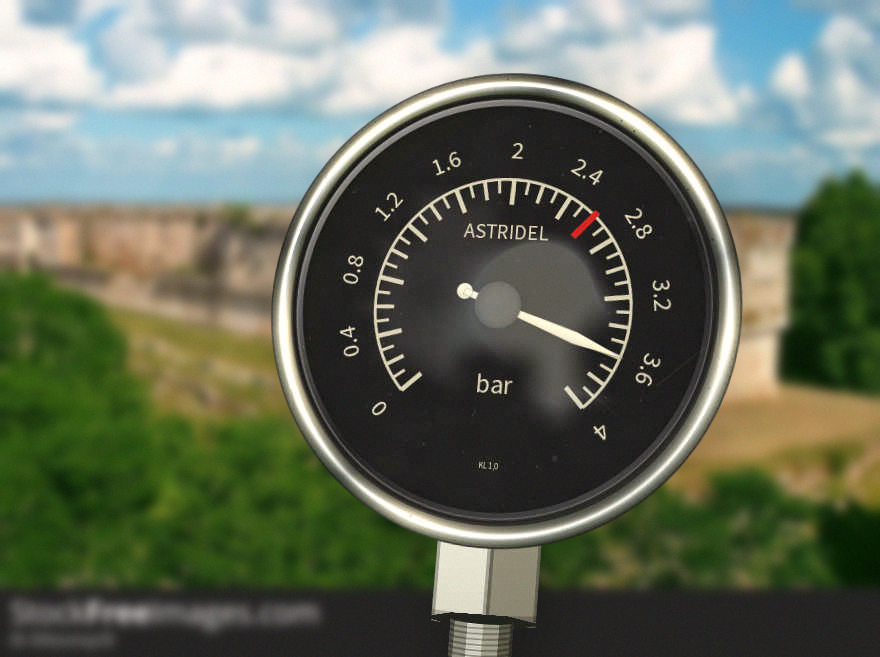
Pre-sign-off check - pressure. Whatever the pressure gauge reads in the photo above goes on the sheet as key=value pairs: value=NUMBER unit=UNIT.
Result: value=3.6 unit=bar
